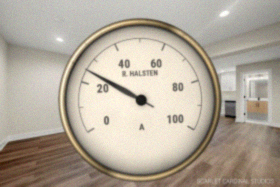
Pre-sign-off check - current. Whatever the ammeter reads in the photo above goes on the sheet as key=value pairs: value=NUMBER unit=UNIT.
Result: value=25 unit=A
